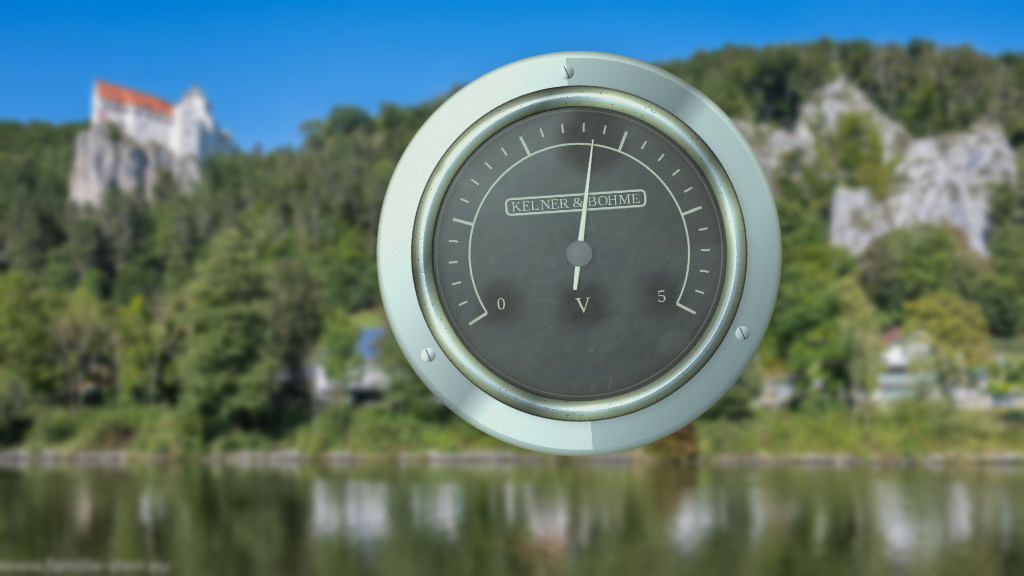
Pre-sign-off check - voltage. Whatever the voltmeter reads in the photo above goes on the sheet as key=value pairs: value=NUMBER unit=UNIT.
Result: value=2.7 unit=V
